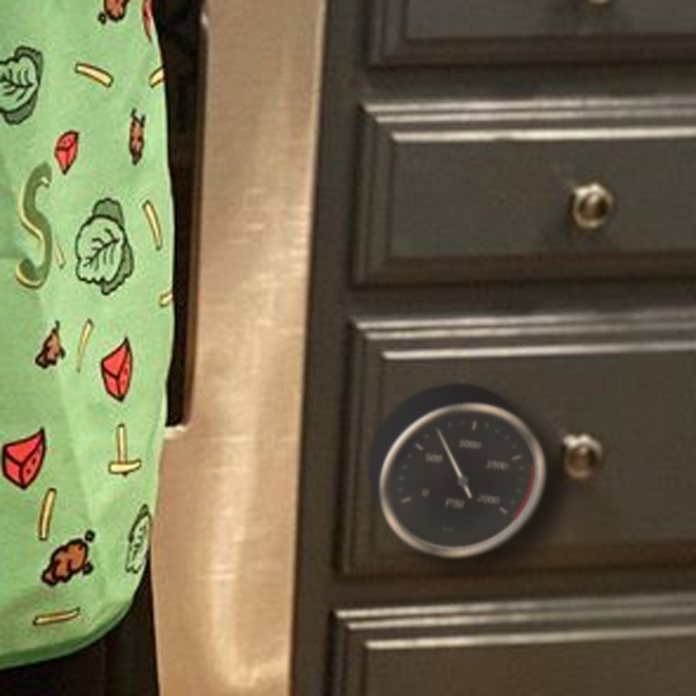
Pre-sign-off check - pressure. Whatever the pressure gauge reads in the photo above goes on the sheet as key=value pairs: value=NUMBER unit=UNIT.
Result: value=700 unit=psi
